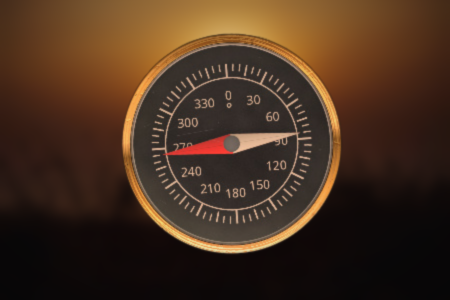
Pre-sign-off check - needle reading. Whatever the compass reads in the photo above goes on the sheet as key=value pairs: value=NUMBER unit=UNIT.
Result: value=265 unit=°
